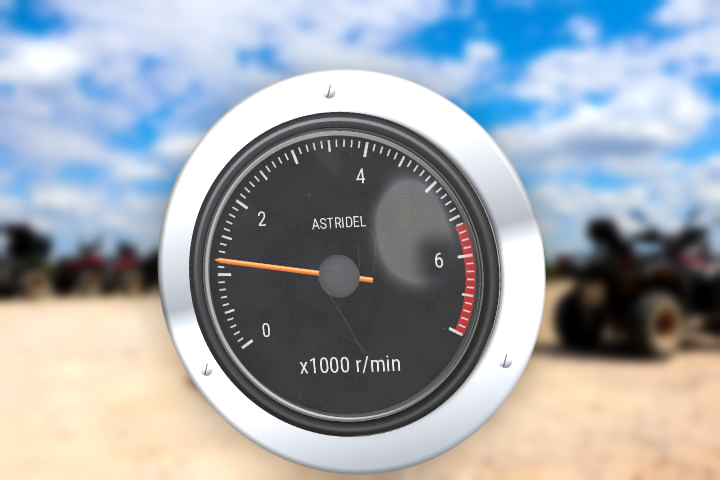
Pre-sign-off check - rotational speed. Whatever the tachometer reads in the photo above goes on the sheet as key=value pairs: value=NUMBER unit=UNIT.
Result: value=1200 unit=rpm
